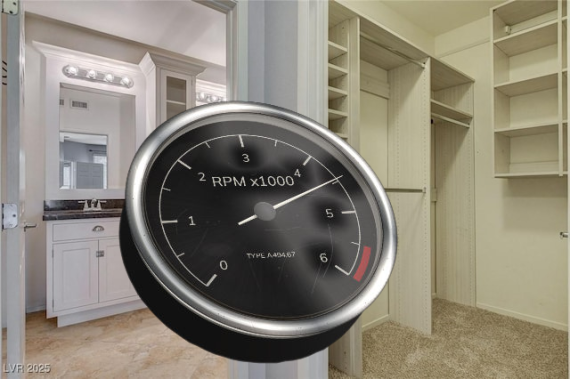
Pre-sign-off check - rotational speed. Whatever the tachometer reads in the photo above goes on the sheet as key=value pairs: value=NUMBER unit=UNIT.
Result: value=4500 unit=rpm
